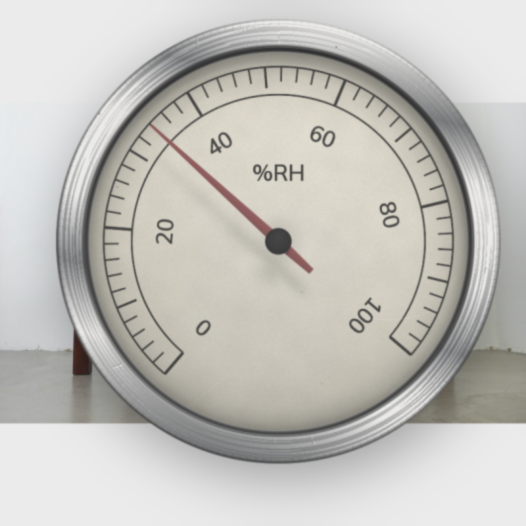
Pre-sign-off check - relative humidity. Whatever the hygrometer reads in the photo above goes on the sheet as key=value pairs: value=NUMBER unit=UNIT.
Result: value=34 unit=%
